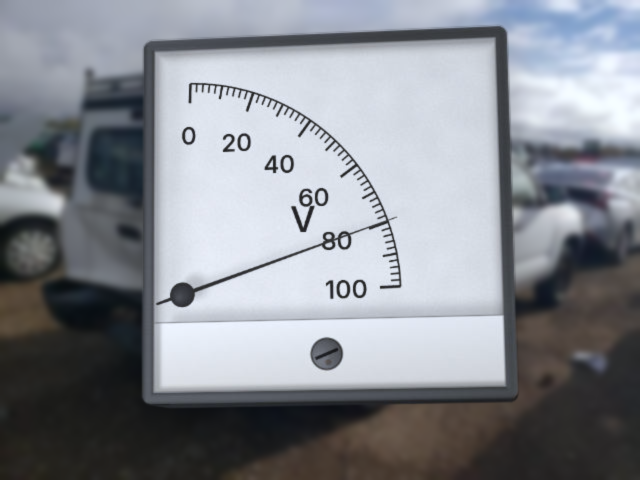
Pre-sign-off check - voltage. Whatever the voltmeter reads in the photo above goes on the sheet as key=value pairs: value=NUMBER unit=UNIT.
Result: value=80 unit=V
